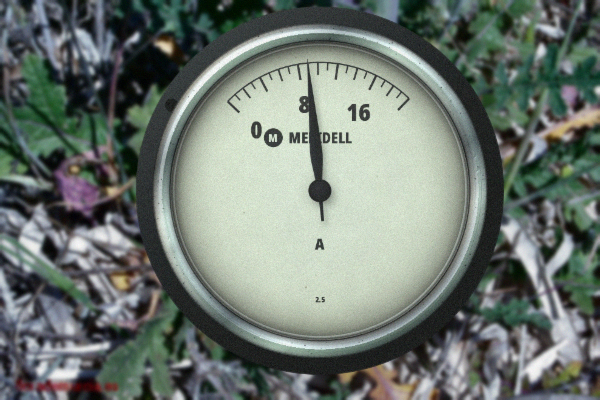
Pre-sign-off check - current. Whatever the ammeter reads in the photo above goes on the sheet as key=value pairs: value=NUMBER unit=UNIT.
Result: value=9 unit=A
